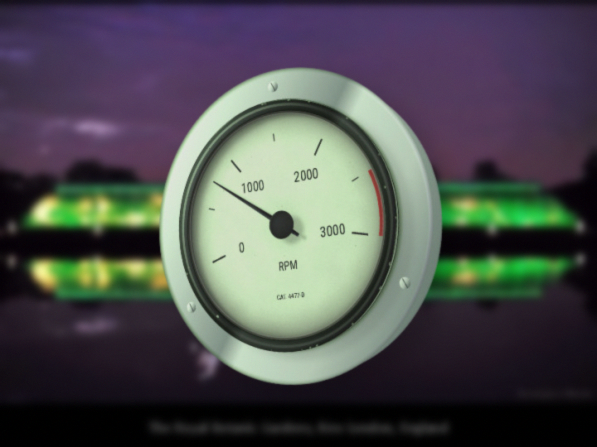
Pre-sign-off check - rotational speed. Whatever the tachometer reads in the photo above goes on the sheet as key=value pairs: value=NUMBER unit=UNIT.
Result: value=750 unit=rpm
